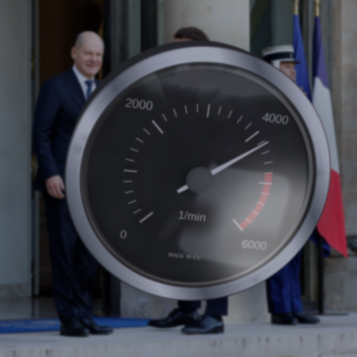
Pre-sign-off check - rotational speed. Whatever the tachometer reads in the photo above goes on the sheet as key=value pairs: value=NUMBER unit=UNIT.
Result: value=4200 unit=rpm
